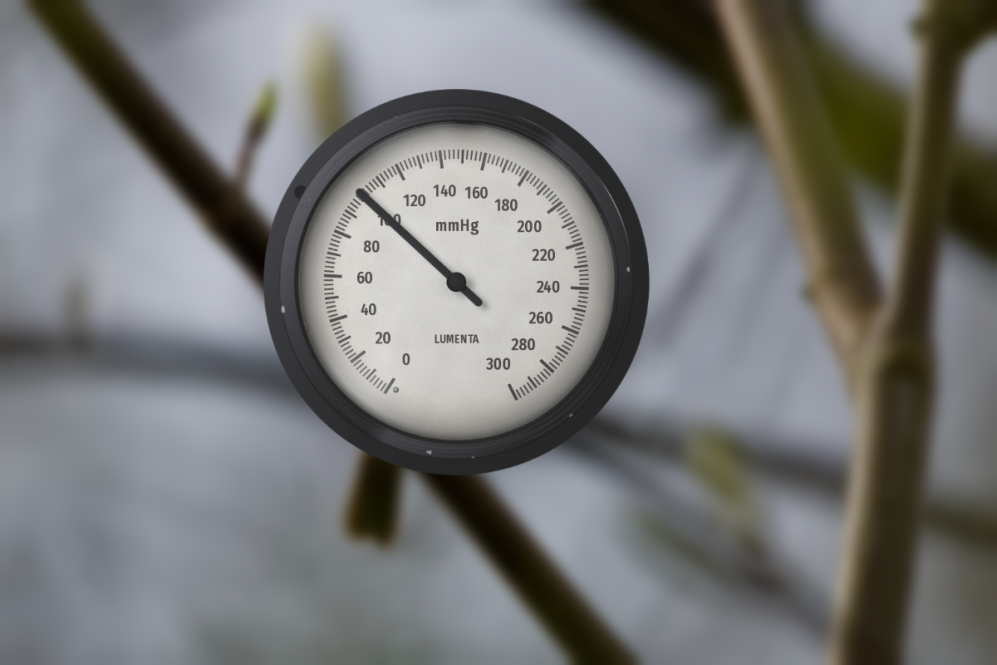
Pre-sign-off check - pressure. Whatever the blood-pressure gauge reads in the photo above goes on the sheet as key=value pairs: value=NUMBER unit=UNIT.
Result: value=100 unit=mmHg
